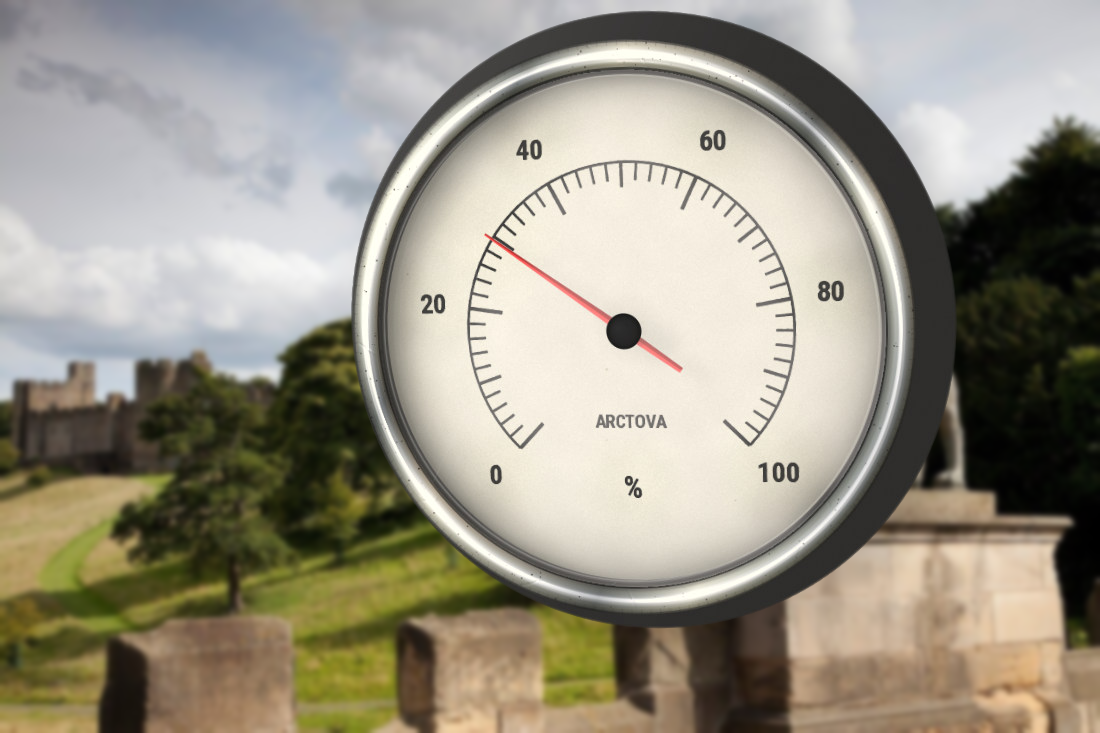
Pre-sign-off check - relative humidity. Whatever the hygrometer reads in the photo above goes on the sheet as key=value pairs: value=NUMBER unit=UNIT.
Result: value=30 unit=%
